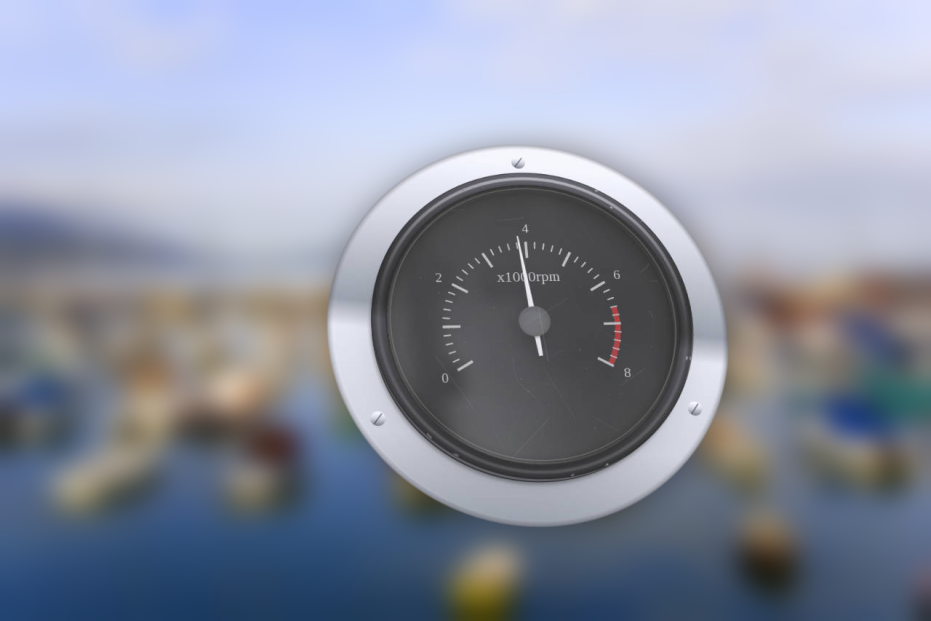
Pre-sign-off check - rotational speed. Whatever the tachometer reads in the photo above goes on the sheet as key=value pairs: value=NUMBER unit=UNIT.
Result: value=3800 unit=rpm
